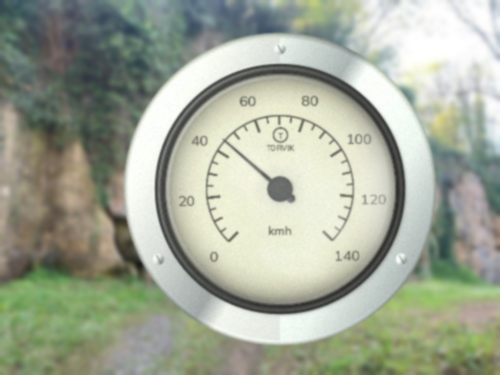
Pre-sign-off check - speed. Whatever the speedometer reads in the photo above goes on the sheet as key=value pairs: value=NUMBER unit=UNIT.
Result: value=45 unit=km/h
